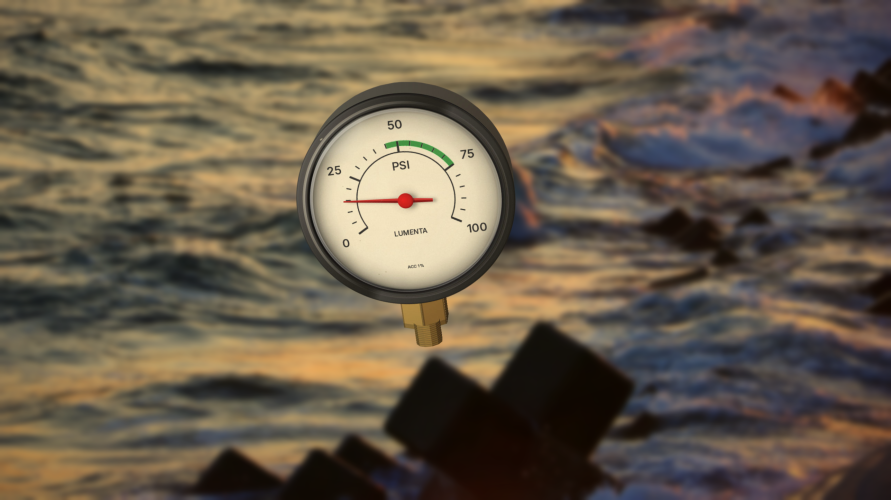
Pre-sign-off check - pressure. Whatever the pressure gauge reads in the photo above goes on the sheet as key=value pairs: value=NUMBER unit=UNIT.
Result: value=15 unit=psi
